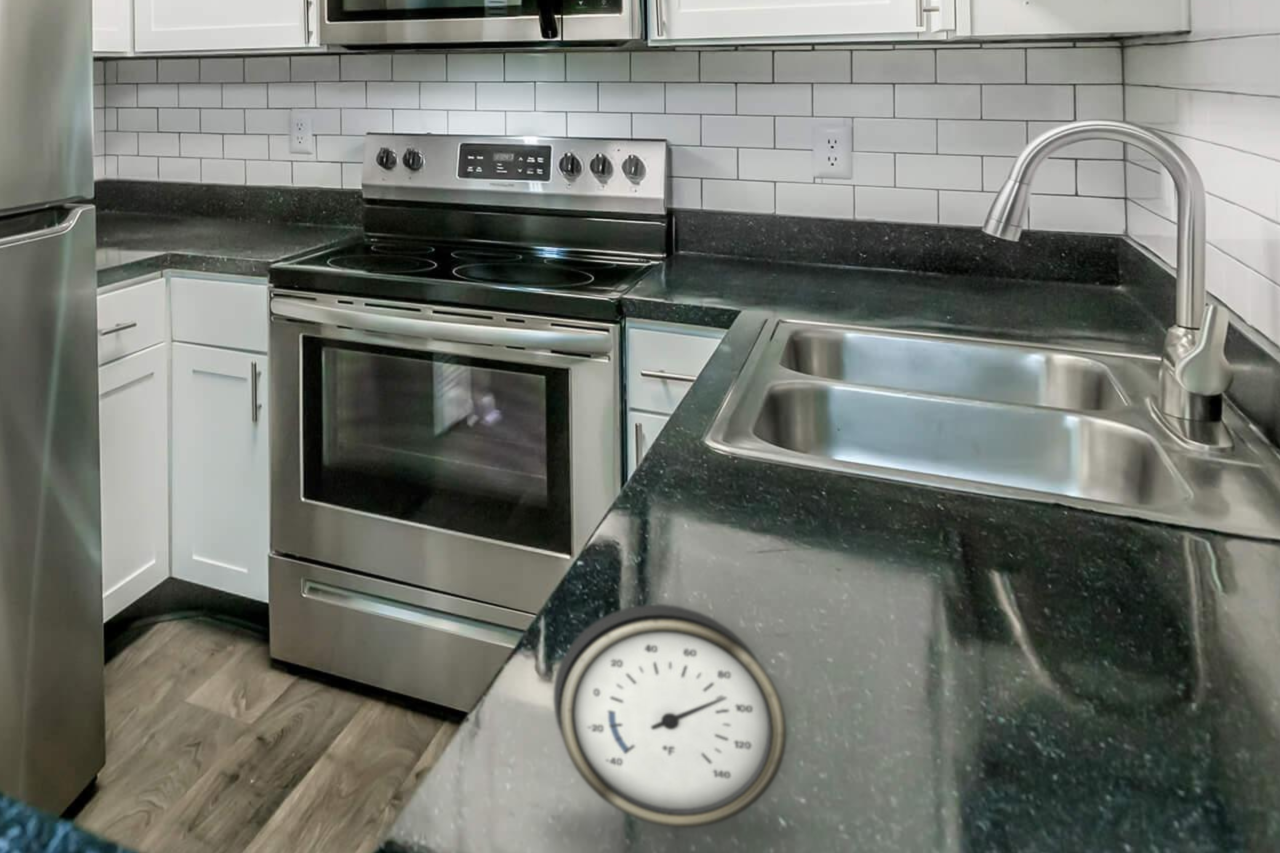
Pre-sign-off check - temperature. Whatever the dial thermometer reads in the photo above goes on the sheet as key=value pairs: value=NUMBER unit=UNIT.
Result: value=90 unit=°F
